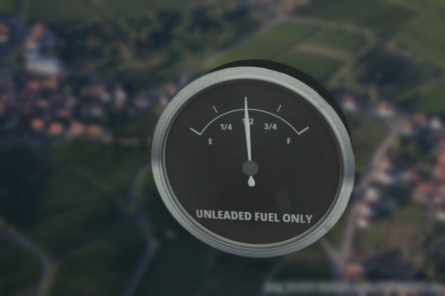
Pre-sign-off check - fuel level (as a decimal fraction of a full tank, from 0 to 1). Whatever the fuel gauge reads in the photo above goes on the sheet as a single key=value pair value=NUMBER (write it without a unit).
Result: value=0.5
